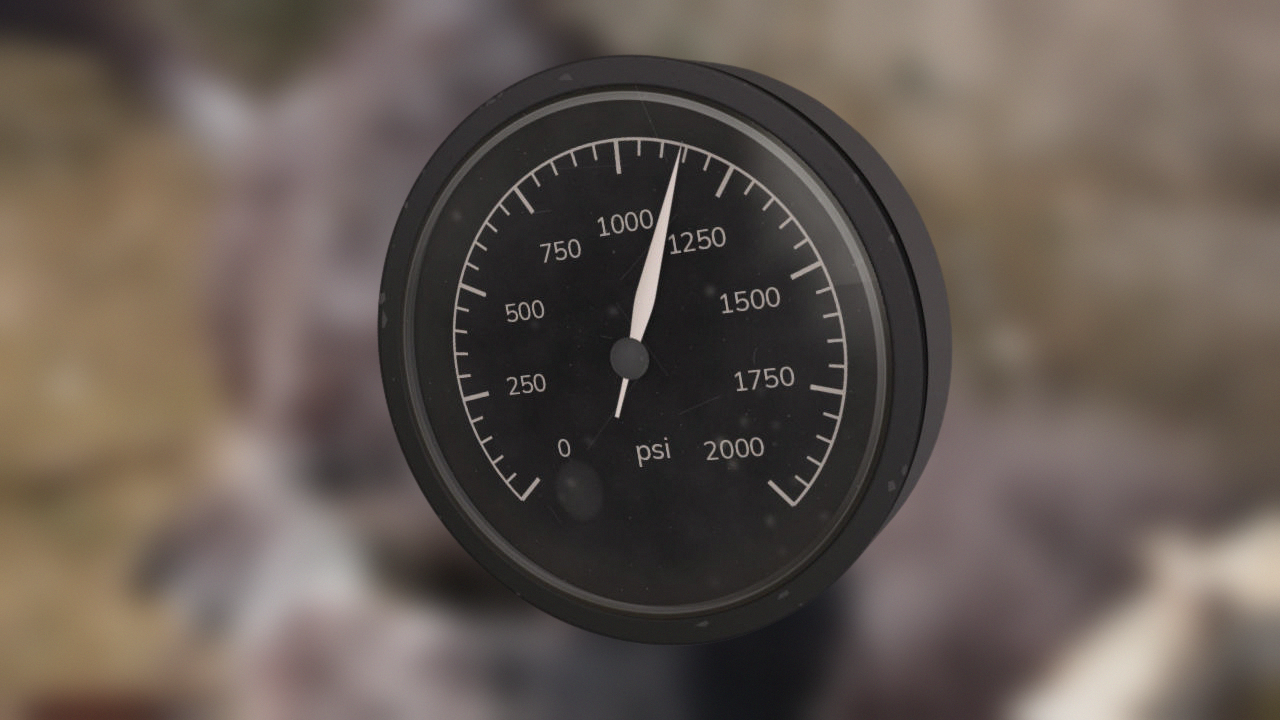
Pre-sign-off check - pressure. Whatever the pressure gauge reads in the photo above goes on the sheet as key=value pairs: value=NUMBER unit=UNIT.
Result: value=1150 unit=psi
